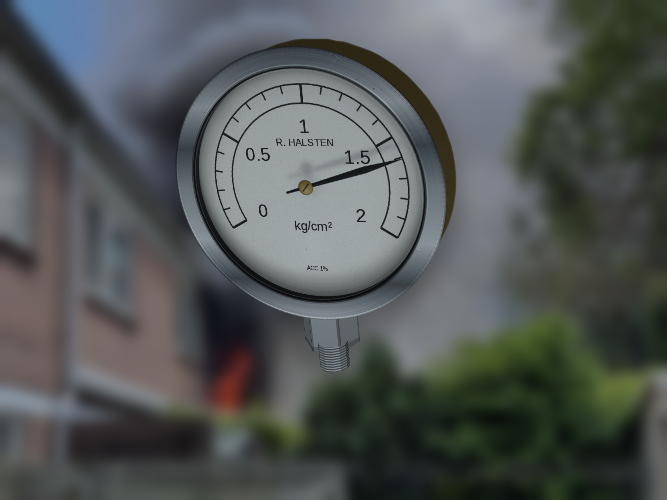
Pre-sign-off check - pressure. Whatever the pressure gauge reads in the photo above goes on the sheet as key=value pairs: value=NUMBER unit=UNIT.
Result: value=1.6 unit=kg/cm²
